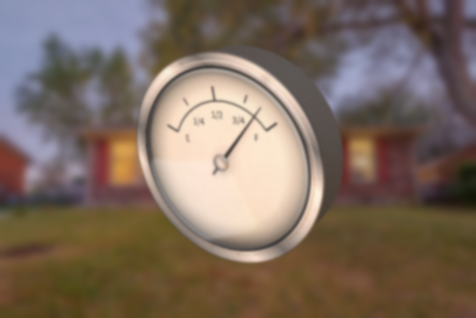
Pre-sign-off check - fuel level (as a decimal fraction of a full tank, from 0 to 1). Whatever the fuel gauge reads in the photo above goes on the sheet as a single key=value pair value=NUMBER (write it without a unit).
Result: value=0.875
